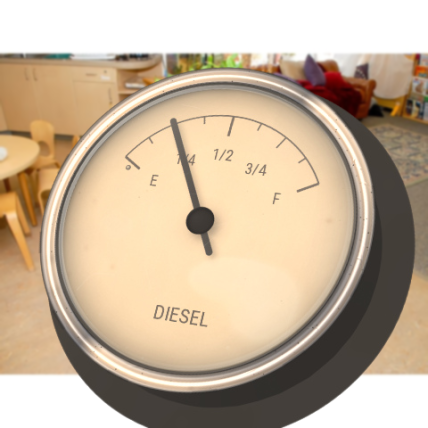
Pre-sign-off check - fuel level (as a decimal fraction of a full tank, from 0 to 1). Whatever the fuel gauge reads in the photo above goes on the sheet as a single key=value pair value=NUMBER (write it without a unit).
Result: value=0.25
